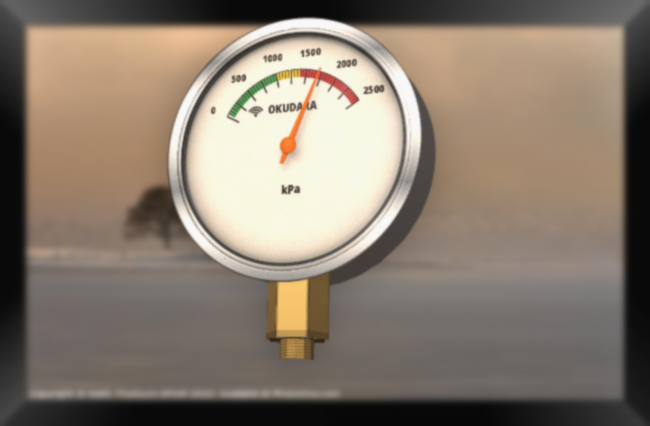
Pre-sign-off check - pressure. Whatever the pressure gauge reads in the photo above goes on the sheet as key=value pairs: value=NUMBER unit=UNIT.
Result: value=1750 unit=kPa
